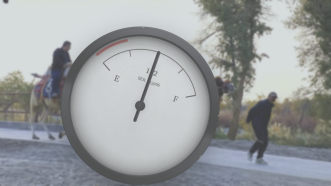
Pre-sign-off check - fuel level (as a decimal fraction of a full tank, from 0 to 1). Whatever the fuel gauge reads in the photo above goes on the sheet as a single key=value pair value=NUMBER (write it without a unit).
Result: value=0.5
